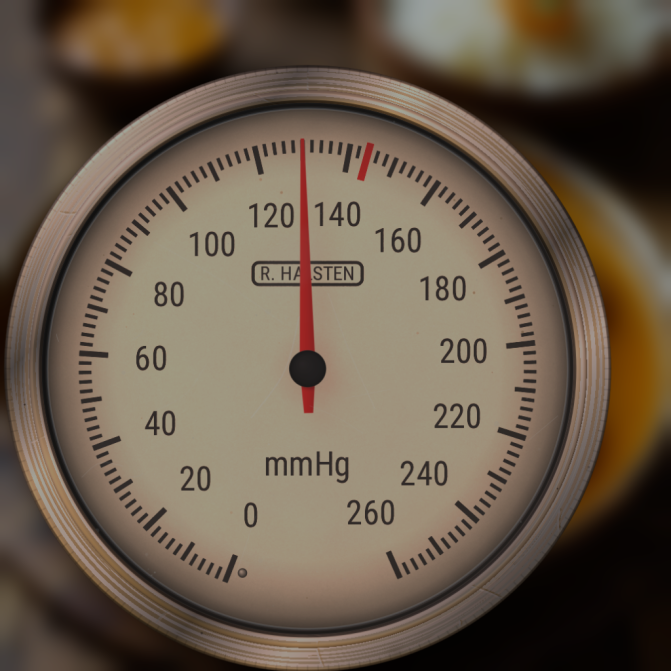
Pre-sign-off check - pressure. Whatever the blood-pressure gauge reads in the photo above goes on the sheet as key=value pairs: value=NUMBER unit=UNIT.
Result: value=130 unit=mmHg
